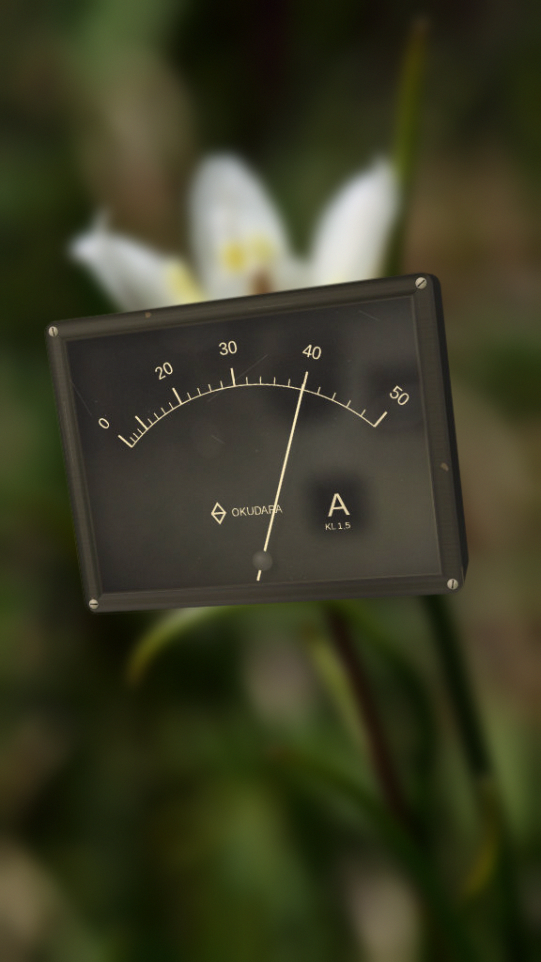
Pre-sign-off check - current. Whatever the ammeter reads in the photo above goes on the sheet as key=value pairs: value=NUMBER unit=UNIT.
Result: value=40 unit=A
